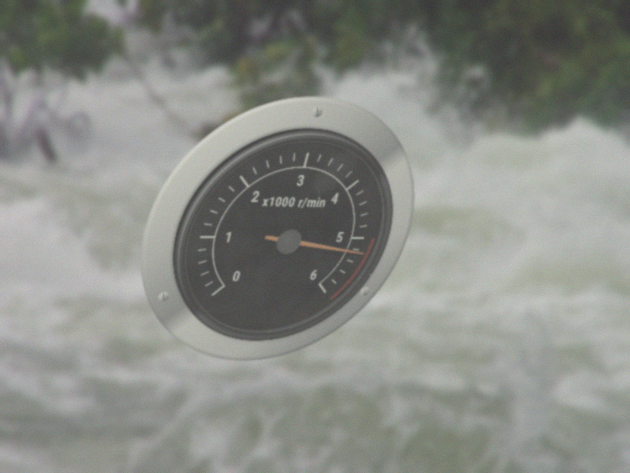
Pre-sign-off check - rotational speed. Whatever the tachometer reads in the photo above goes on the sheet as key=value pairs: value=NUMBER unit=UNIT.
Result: value=5200 unit=rpm
